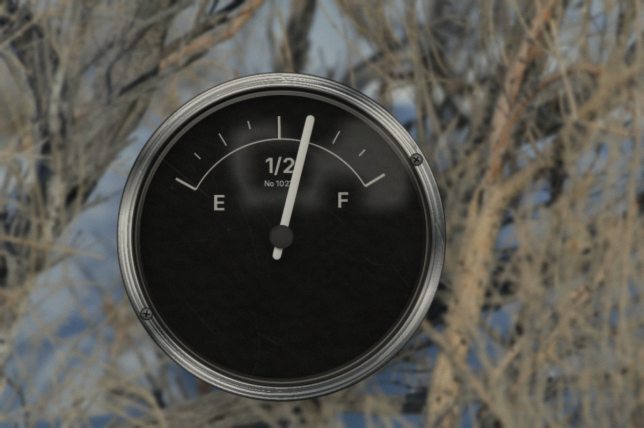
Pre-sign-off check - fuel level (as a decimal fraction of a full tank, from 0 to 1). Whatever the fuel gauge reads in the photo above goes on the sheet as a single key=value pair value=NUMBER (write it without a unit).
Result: value=0.625
